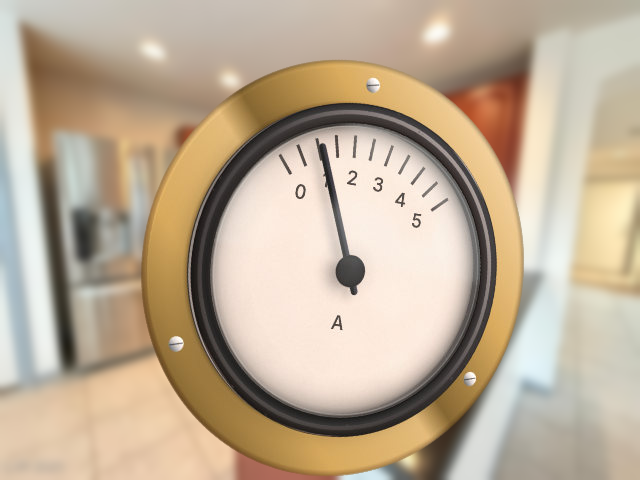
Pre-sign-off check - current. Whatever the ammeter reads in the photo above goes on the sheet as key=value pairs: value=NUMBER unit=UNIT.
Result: value=1 unit=A
